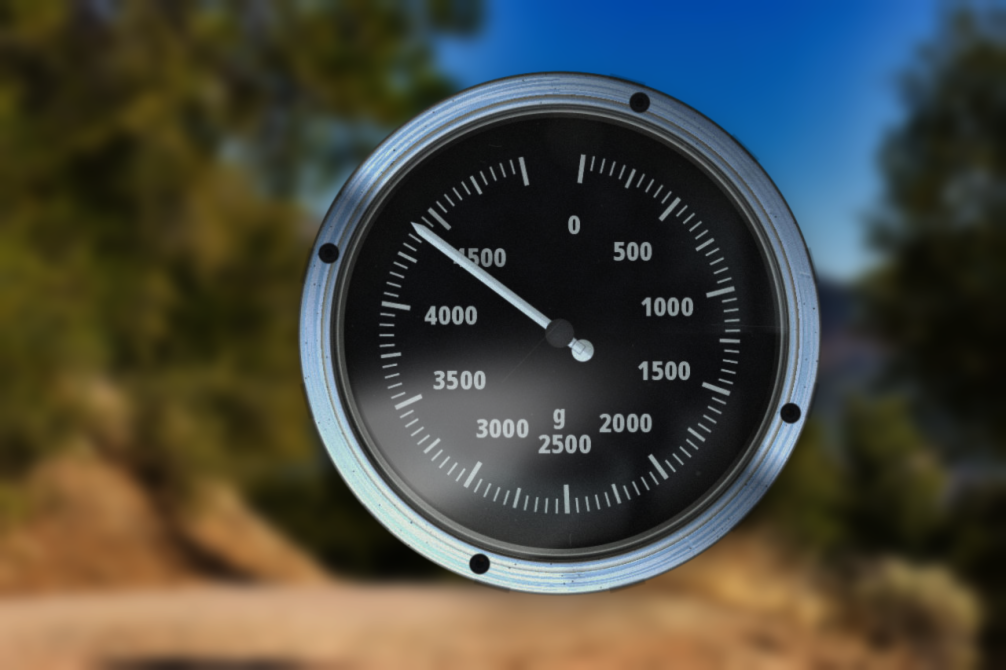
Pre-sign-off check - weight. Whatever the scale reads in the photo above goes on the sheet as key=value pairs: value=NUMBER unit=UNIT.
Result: value=4400 unit=g
